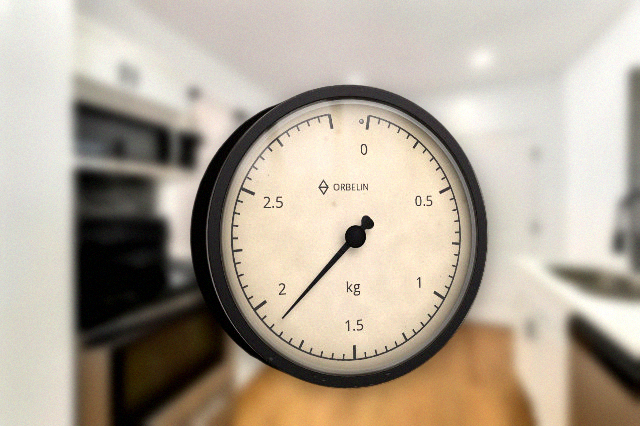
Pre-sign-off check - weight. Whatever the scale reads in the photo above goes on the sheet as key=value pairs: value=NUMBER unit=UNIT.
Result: value=1.9 unit=kg
